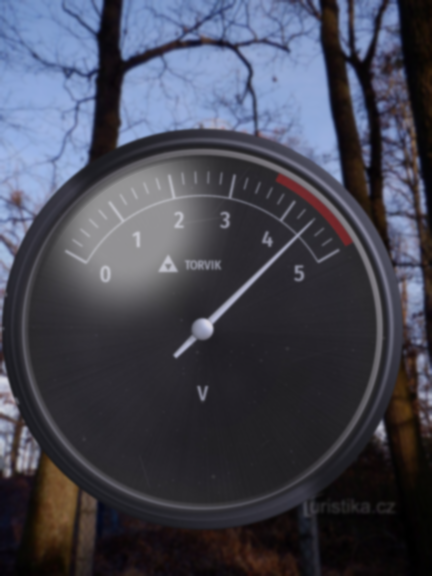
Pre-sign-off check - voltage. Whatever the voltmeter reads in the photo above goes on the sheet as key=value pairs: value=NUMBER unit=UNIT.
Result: value=4.4 unit=V
